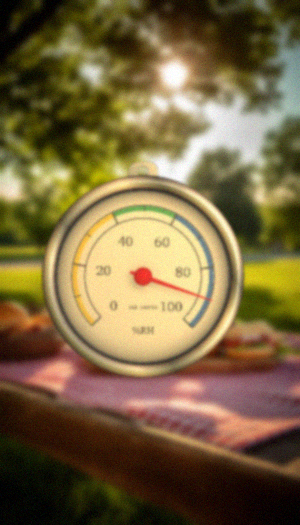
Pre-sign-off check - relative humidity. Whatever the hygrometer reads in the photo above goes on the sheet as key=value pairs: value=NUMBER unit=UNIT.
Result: value=90 unit=%
